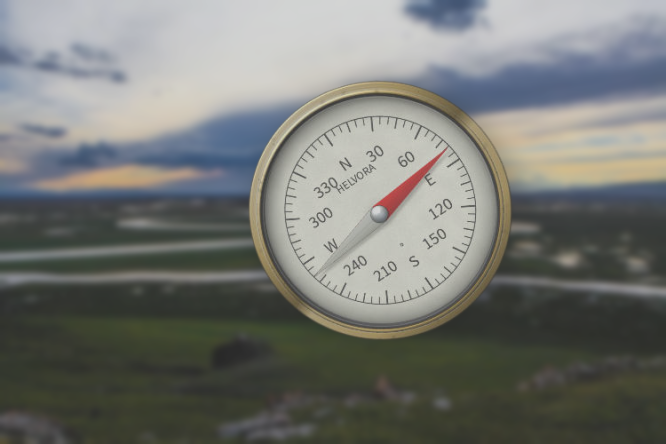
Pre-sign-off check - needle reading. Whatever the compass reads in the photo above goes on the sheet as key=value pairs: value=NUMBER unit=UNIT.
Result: value=80 unit=°
